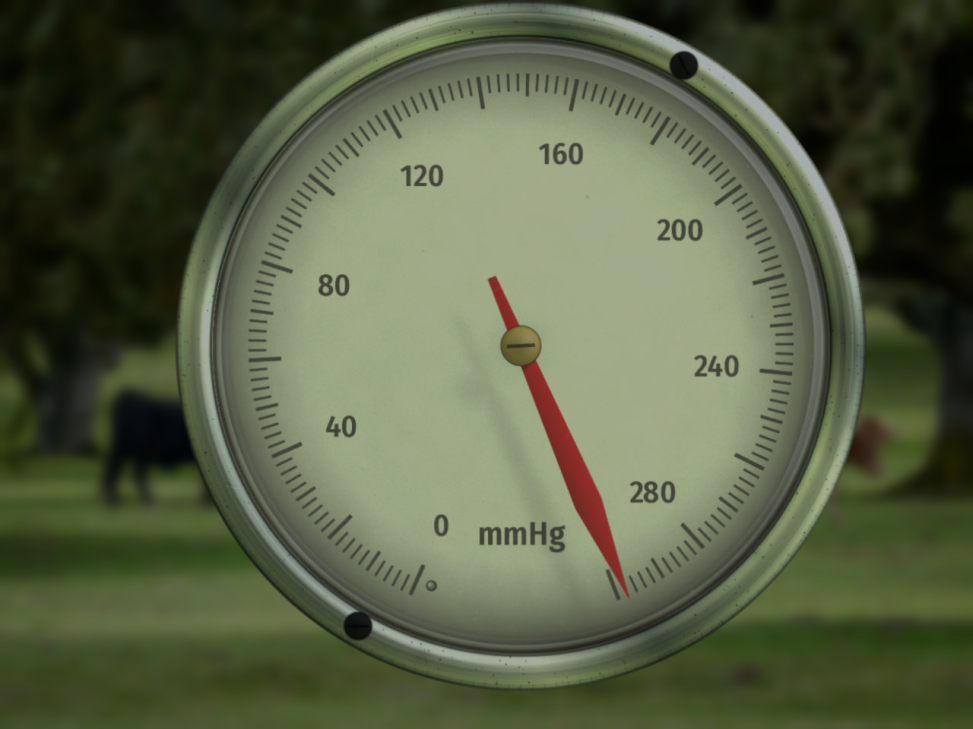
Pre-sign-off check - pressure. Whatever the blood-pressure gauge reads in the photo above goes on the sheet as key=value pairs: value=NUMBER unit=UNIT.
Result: value=298 unit=mmHg
